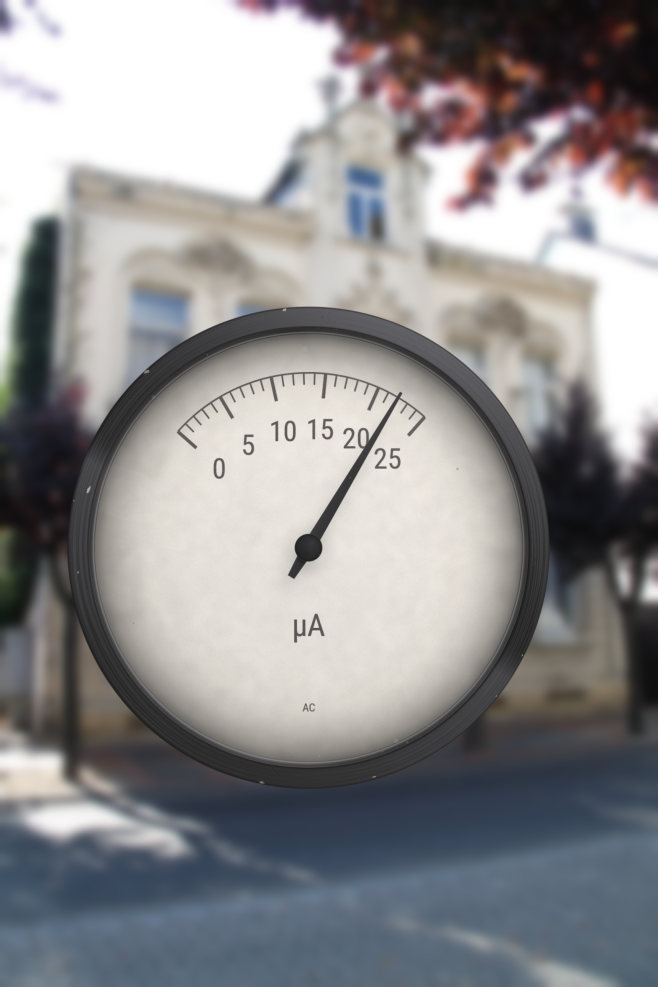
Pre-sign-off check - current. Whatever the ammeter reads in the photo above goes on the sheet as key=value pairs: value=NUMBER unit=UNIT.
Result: value=22 unit=µA
